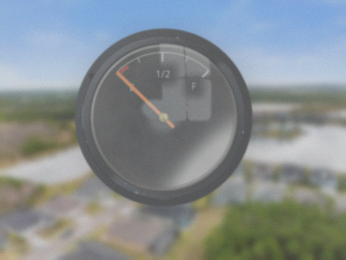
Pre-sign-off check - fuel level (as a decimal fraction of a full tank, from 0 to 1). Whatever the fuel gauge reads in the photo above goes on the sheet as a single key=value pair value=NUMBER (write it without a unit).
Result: value=0
